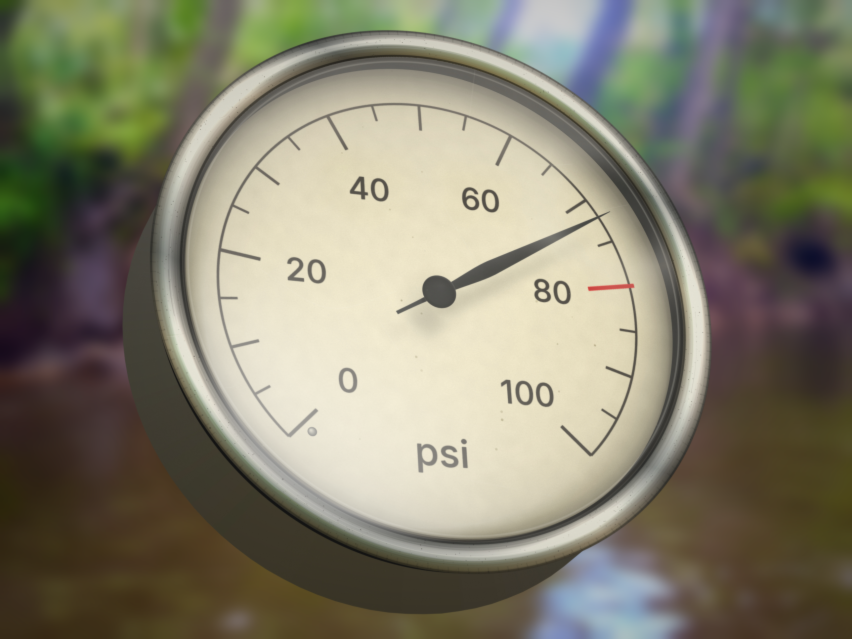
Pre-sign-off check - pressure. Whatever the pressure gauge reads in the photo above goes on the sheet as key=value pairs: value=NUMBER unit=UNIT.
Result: value=72.5 unit=psi
